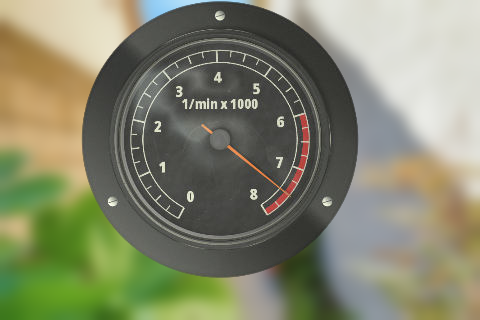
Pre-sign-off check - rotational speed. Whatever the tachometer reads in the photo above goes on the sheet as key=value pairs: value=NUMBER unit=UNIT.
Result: value=7500 unit=rpm
